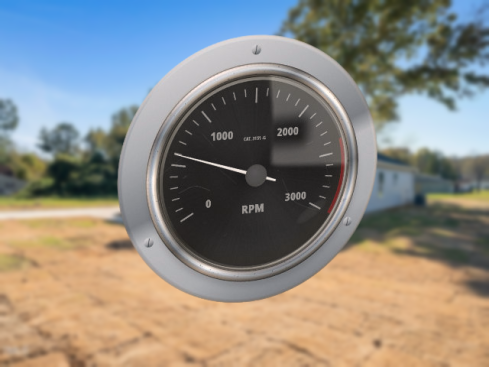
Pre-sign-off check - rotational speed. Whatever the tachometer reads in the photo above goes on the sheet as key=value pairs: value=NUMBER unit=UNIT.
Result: value=600 unit=rpm
